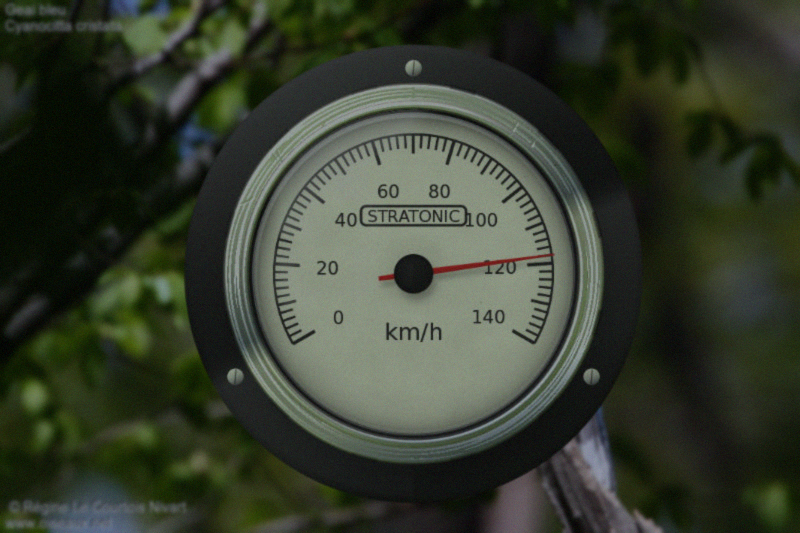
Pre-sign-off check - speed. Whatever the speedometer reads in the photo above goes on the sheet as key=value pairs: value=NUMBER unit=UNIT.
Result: value=118 unit=km/h
